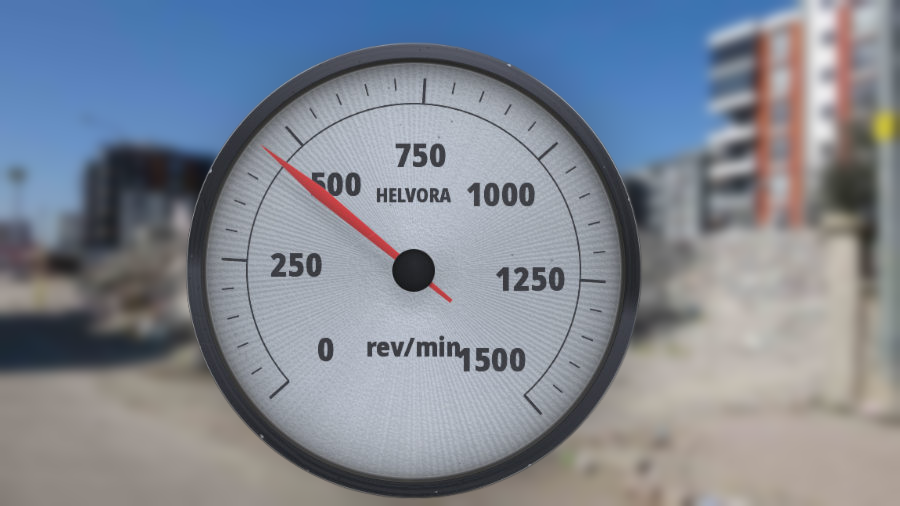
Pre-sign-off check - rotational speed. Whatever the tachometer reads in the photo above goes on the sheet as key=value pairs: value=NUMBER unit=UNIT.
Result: value=450 unit=rpm
